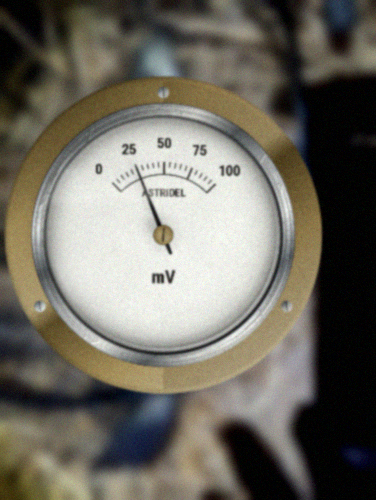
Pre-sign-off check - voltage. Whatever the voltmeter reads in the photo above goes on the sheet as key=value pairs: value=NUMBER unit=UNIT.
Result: value=25 unit=mV
